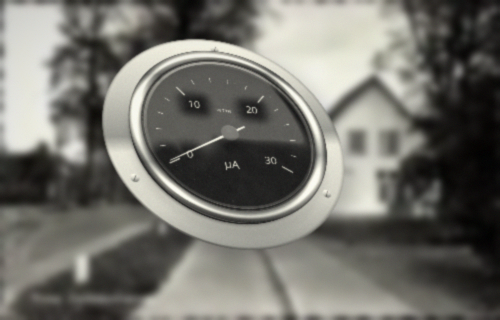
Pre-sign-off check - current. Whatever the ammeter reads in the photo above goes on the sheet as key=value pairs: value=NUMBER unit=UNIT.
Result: value=0 unit=µA
